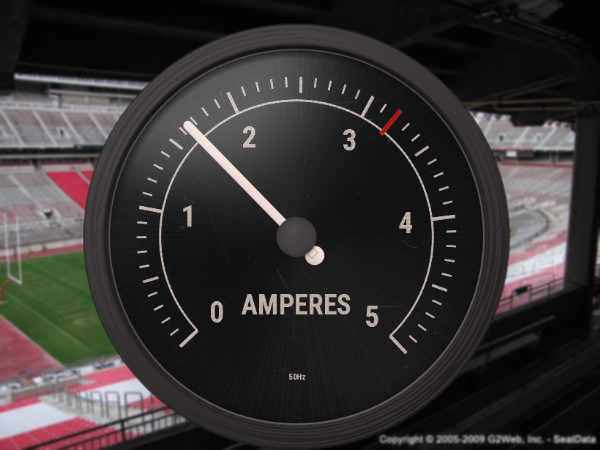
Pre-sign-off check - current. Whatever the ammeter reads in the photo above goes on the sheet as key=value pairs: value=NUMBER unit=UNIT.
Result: value=1.65 unit=A
